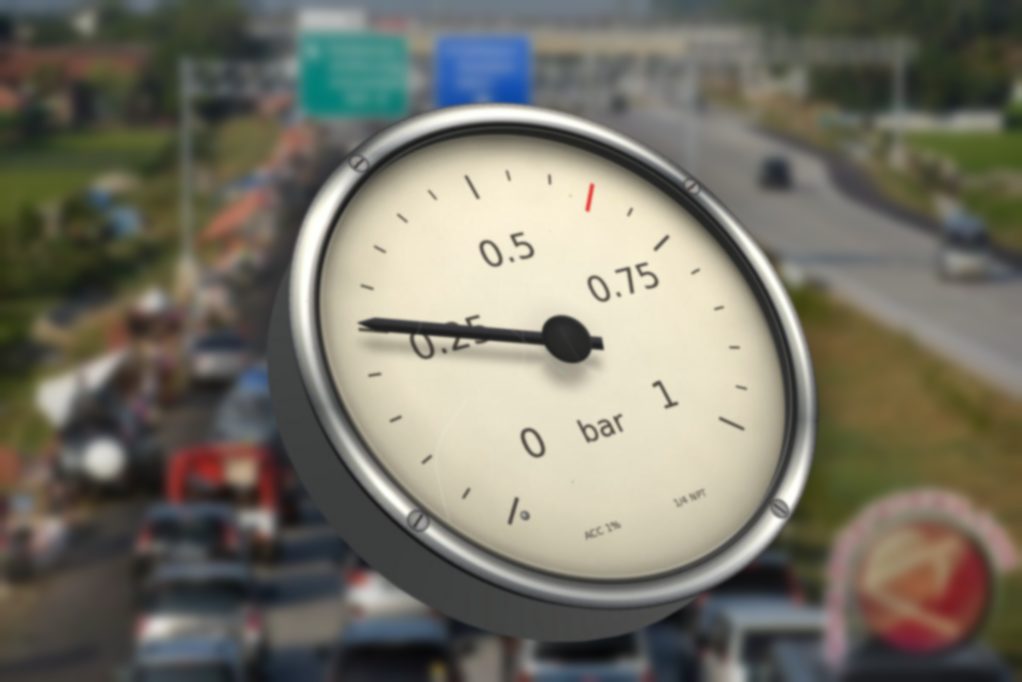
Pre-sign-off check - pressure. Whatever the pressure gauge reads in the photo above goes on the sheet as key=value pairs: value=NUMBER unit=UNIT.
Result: value=0.25 unit=bar
